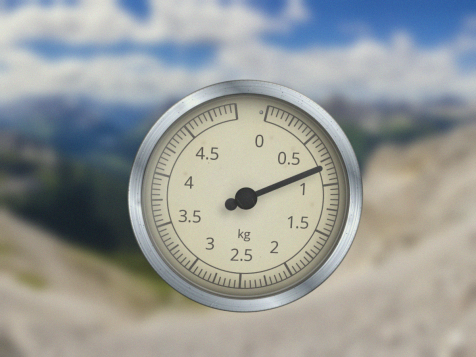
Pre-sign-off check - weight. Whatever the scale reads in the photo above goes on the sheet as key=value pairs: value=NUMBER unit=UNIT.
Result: value=0.8 unit=kg
